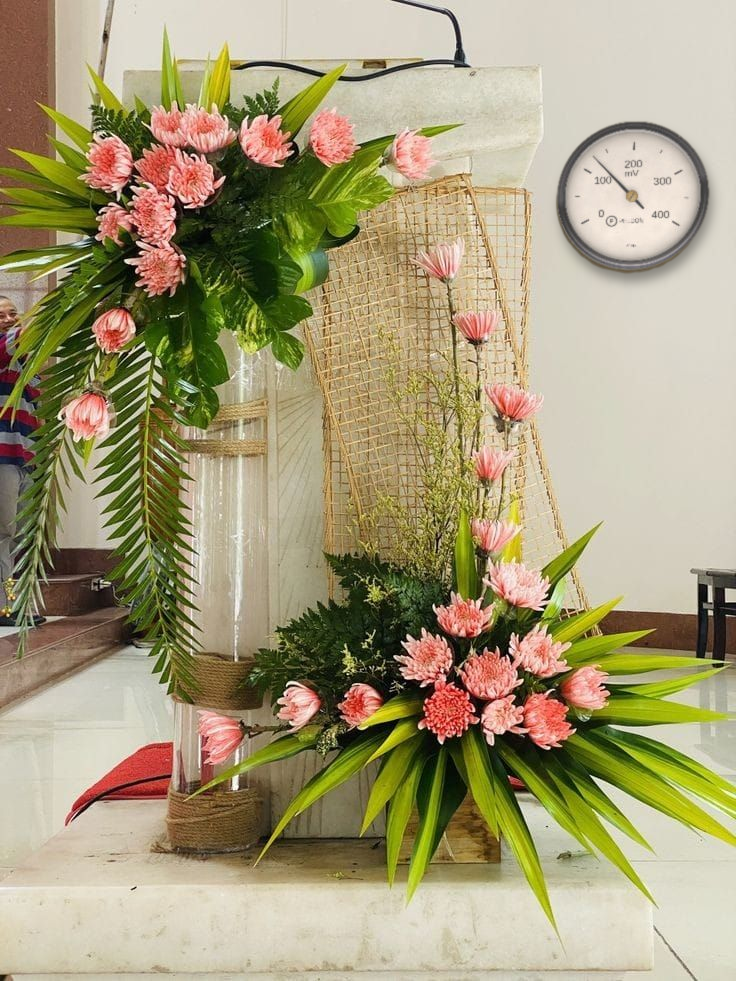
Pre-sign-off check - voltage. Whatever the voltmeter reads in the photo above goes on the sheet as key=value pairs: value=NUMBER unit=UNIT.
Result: value=125 unit=mV
